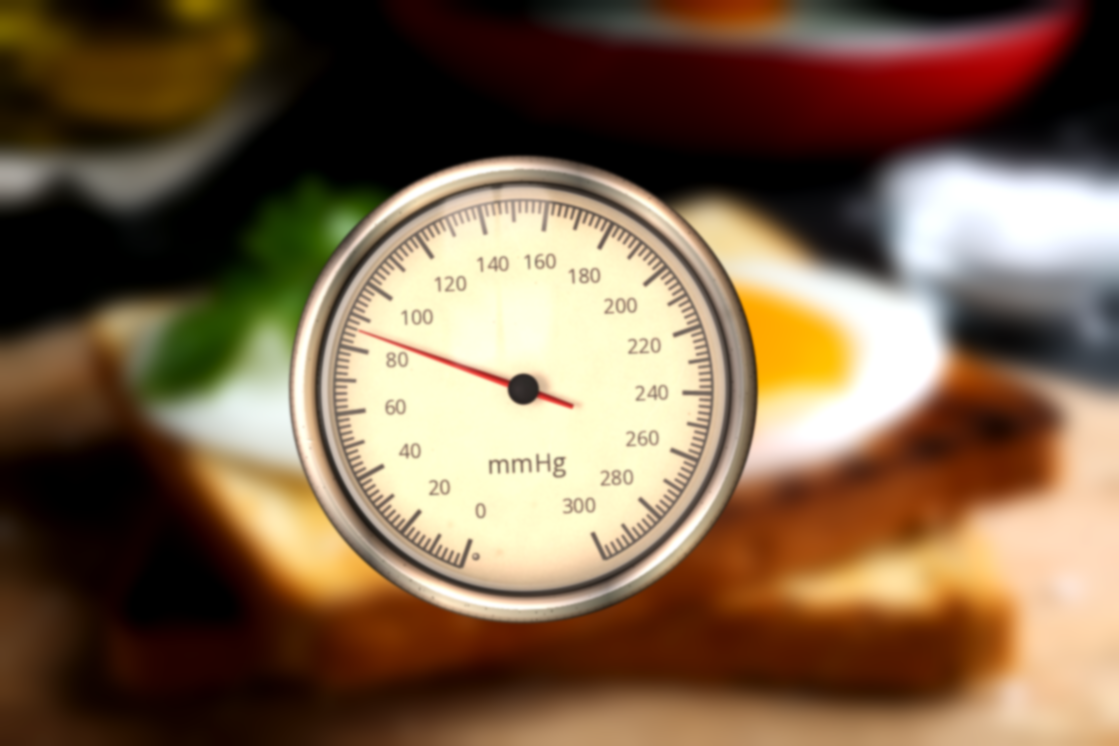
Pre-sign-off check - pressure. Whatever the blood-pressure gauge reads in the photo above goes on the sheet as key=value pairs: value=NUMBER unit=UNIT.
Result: value=86 unit=mmHg
